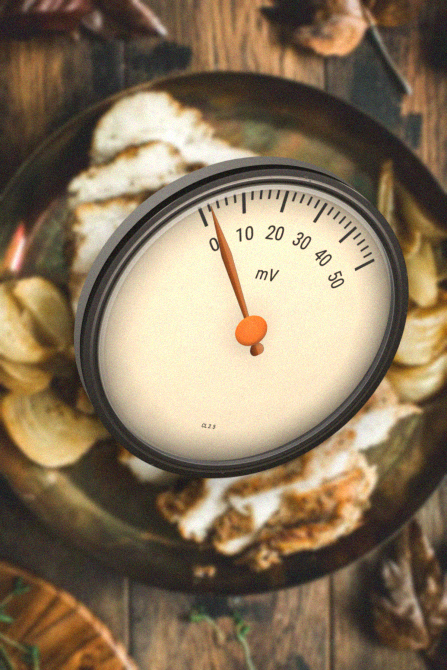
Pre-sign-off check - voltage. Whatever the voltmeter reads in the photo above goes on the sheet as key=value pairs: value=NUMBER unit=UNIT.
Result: value=2 unit=mV
